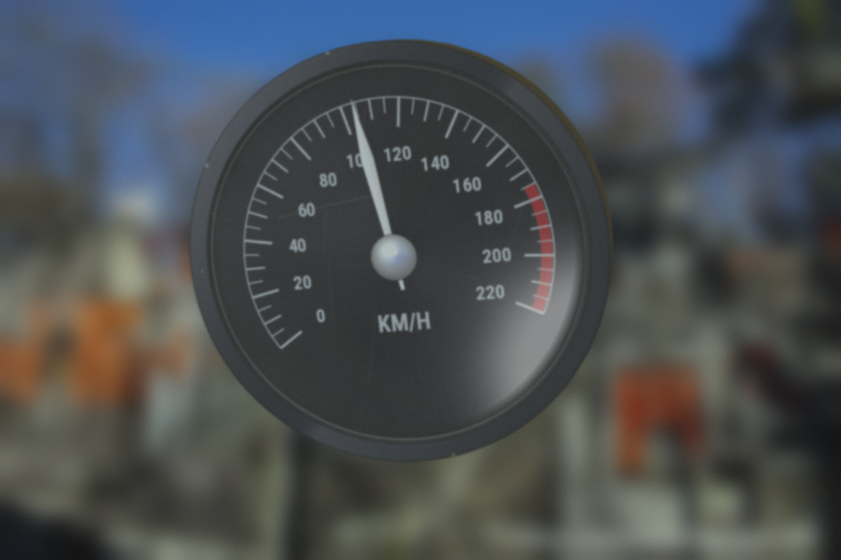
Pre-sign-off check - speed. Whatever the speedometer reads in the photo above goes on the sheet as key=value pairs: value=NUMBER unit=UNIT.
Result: value=105 unit=km/h
